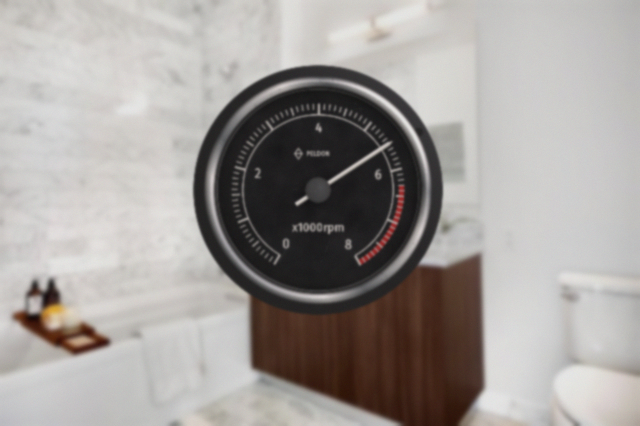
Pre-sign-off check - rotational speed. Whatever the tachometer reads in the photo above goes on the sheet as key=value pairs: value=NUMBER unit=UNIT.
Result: value=5500 unit=rpm
